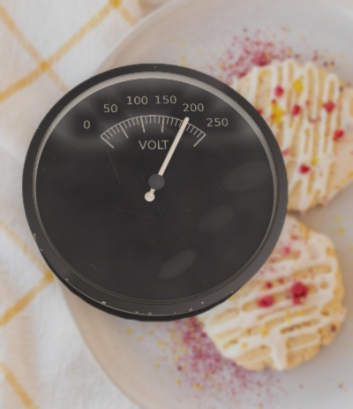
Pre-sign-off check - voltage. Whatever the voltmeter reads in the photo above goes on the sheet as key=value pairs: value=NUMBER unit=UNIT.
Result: value=200 unit=V
